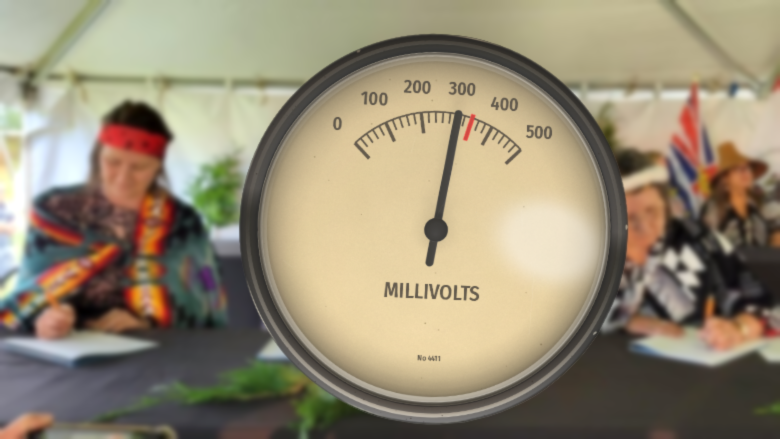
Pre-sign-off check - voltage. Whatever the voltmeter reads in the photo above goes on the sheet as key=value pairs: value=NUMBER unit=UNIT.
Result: value=300 unit=mV
